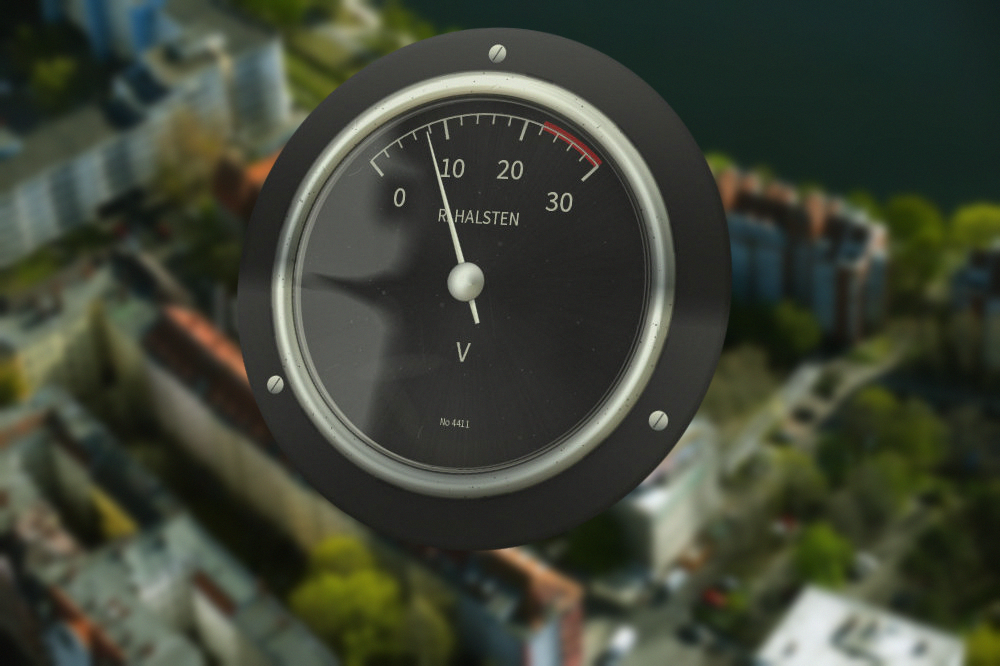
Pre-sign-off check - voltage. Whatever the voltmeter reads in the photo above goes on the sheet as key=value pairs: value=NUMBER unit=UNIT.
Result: value=8 unit=V
